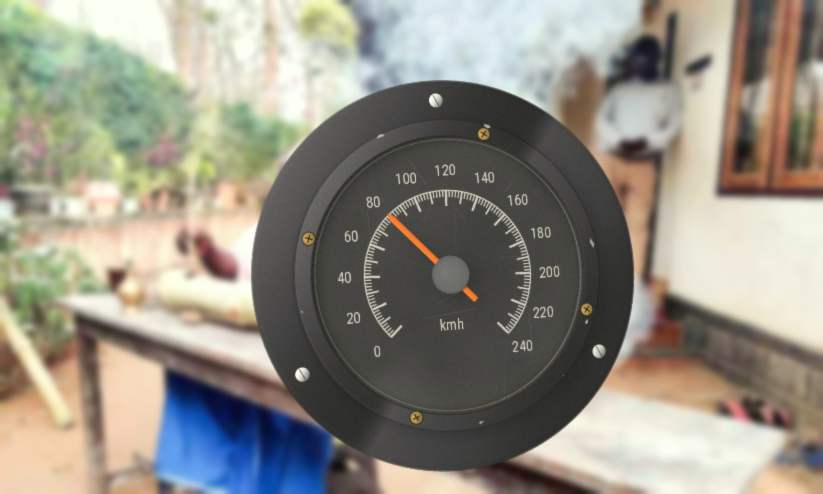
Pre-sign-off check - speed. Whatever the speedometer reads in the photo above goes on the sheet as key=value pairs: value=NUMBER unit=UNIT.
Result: value=80 unit=km/h
